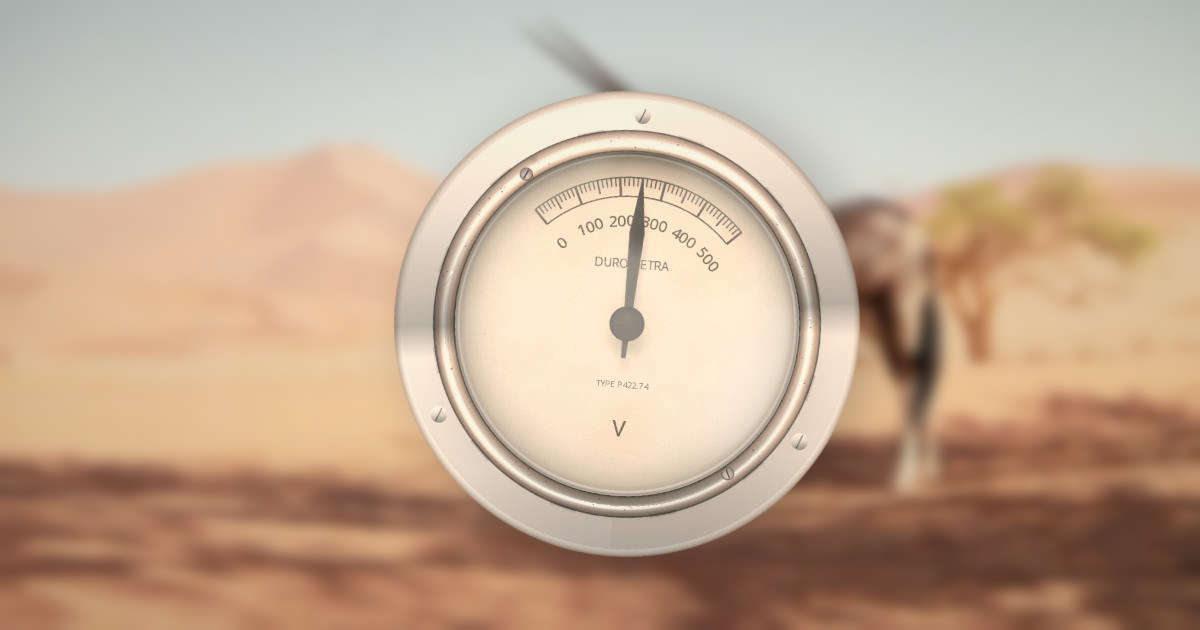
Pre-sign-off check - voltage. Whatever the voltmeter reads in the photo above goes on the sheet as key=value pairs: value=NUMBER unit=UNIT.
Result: value=250 unit=V
